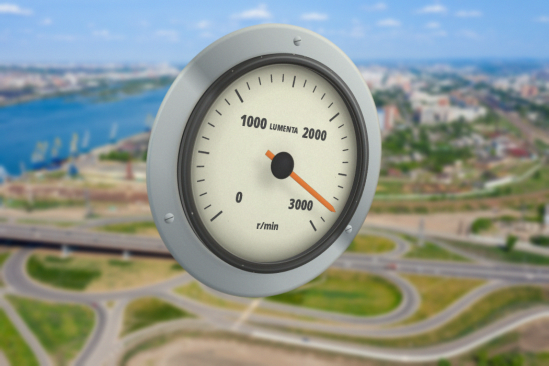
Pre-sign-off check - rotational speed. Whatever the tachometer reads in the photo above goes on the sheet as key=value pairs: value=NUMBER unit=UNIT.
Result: value=2800 unit=rpm
